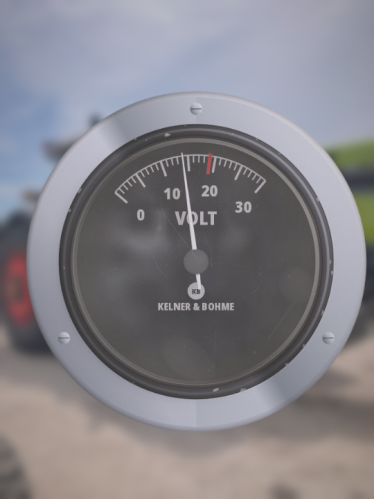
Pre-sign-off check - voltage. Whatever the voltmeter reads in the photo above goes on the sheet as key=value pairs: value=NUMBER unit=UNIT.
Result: value=14 unit=V
